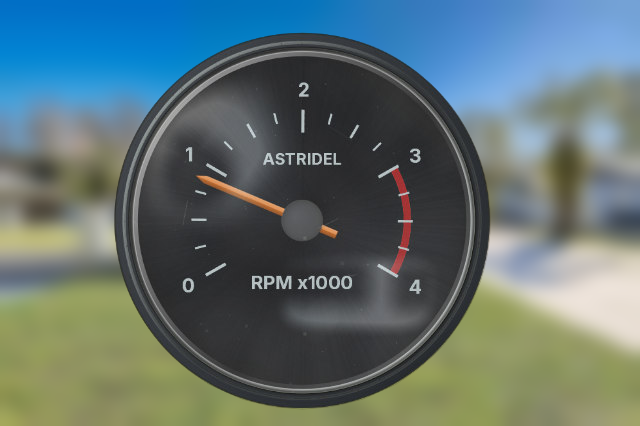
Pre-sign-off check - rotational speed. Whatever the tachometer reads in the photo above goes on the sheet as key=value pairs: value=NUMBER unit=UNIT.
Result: value=875 unit=rpm
